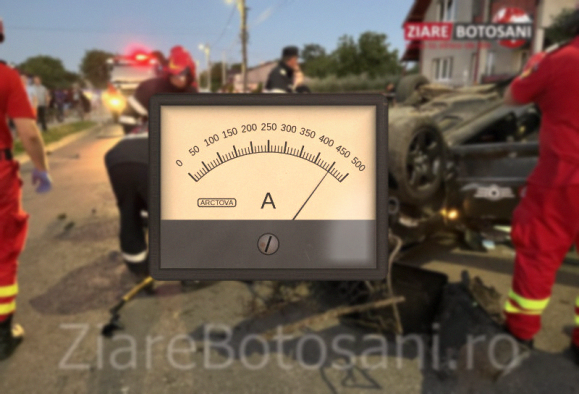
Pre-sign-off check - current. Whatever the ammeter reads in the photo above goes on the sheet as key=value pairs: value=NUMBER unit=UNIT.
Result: value=450 unit=A
